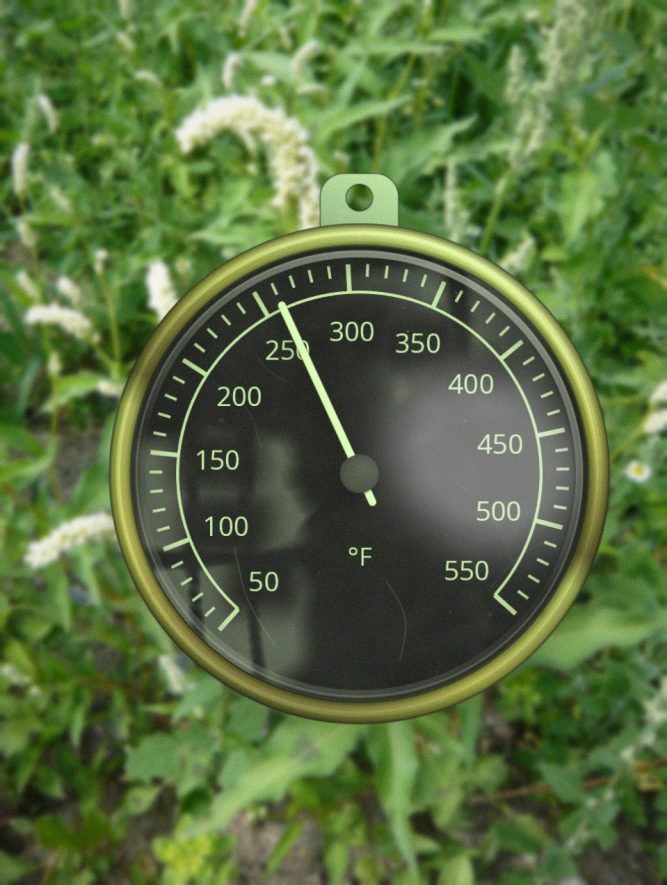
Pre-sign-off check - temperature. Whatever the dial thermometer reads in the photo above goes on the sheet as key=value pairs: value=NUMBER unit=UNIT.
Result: value=260 unit=°F
